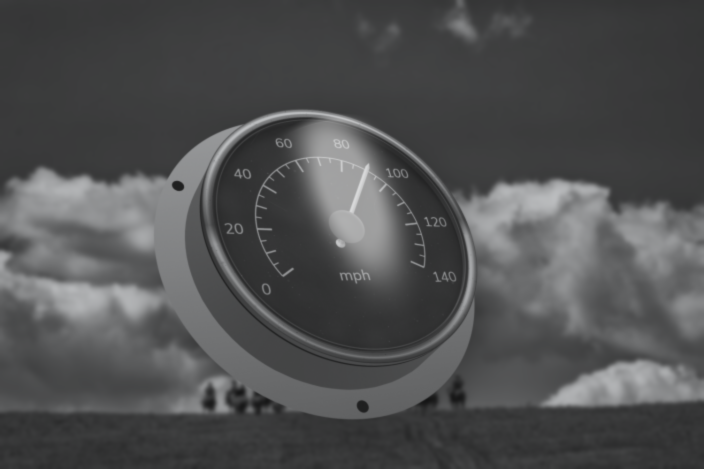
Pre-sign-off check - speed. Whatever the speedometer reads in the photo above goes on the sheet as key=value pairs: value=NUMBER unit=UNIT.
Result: value=90 unit=mph
